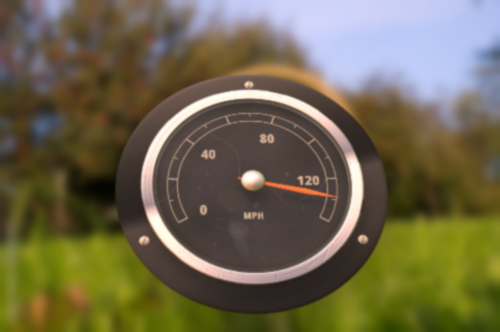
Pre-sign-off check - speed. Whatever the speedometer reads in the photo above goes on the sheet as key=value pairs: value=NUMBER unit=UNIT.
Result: value=130 unit=mph
